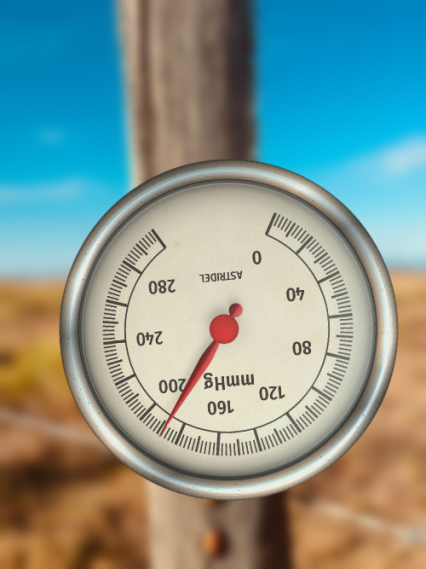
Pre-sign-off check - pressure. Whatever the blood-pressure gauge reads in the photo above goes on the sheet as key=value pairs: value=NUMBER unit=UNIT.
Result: value=188 unit=mmHg
